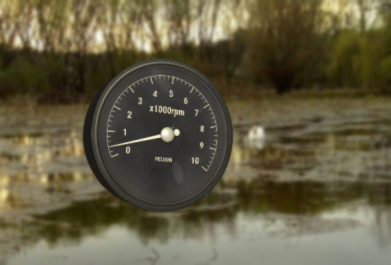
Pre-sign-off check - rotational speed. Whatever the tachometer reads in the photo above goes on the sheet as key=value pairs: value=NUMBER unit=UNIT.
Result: value=400 unit=rpm
